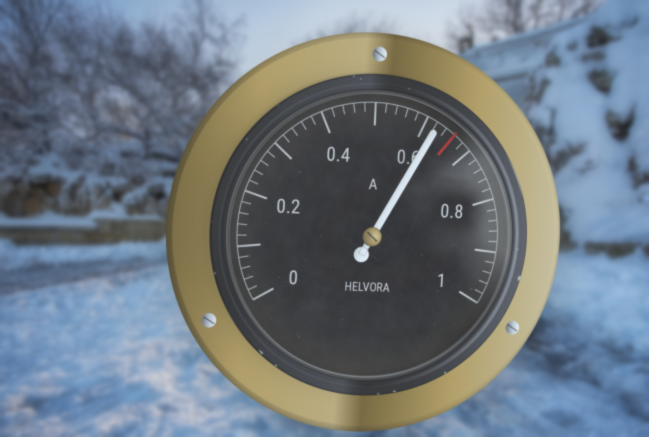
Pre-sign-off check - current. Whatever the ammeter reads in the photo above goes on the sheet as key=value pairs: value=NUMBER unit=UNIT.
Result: value=0.62 unit=A
